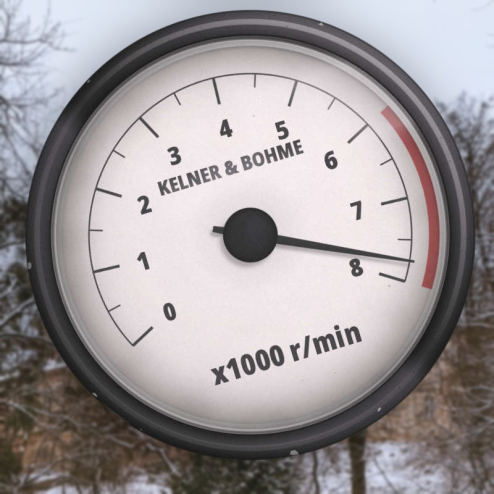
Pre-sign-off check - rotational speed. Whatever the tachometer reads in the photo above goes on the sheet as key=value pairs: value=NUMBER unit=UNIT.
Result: value=7750 unit=rpm
